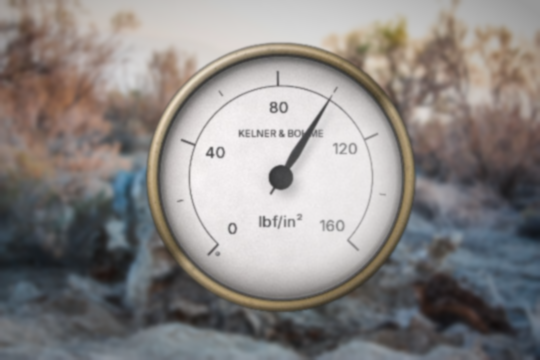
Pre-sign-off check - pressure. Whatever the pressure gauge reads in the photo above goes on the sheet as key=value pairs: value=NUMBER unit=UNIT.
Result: value=100 unit=psi
